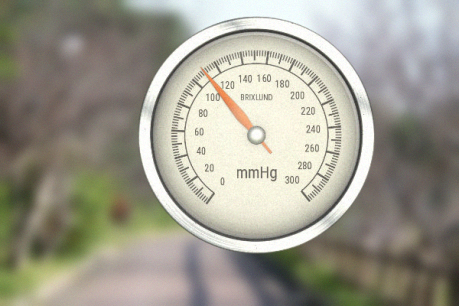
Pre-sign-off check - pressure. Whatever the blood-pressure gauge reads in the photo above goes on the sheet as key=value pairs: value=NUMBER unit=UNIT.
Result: value=110 unit=mmHg
